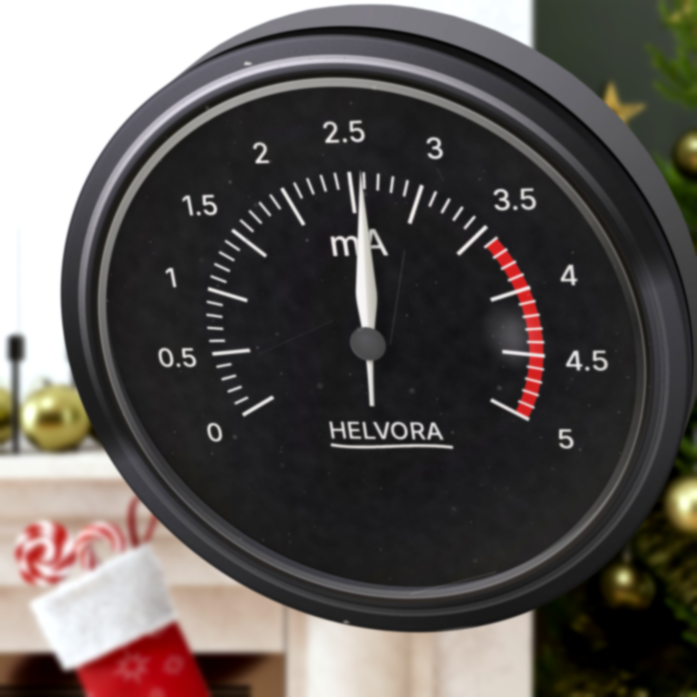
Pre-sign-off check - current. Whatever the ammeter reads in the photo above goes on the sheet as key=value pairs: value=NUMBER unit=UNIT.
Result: value=2.6 unit=mA
